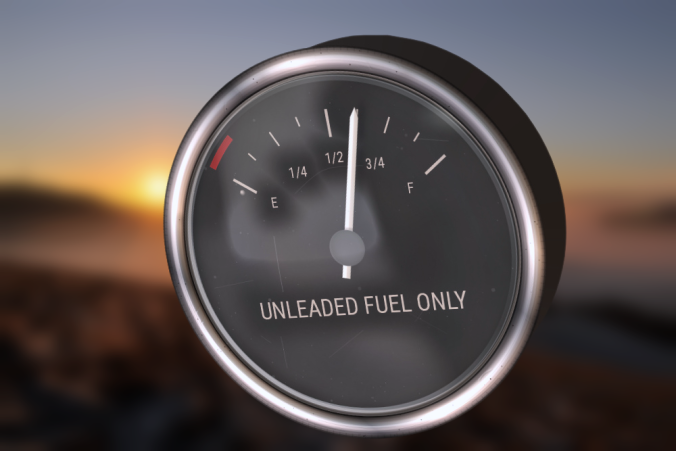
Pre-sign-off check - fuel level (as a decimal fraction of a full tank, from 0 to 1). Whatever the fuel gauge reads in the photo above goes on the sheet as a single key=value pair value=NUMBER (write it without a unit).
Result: value=0.625
